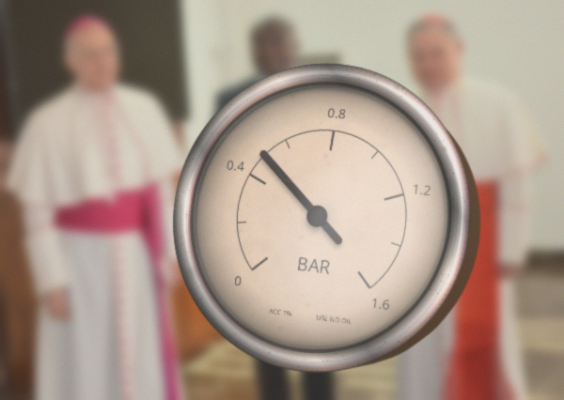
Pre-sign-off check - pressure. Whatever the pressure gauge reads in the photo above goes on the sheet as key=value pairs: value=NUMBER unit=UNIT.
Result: value=0.5 unit=bar
